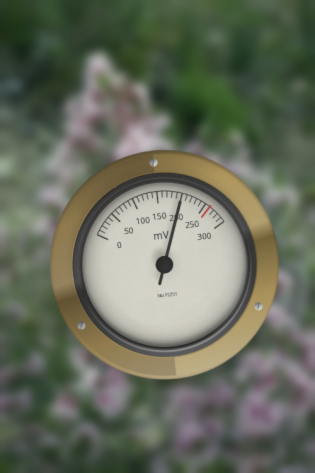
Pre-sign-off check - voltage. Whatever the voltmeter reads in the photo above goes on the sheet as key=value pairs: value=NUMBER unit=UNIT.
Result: value=200 unit=mV
